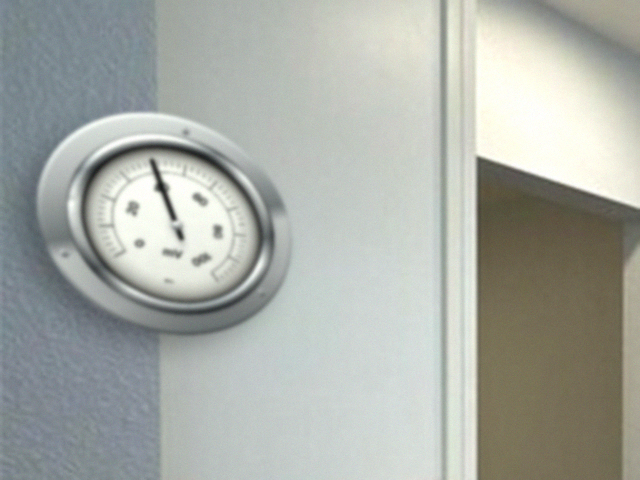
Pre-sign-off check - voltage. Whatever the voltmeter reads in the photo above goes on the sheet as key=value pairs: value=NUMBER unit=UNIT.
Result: value=40 unit=mV
